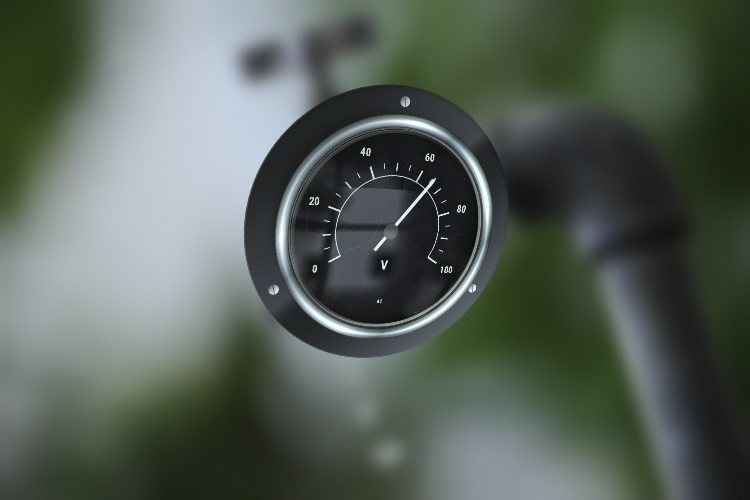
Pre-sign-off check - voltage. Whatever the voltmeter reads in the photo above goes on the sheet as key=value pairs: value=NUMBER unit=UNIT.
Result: value=65 unit=V
